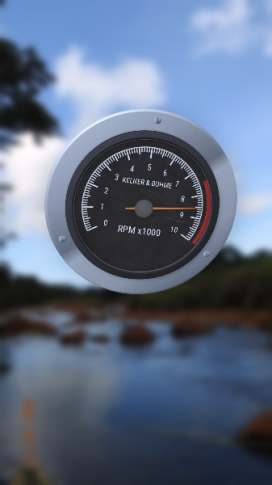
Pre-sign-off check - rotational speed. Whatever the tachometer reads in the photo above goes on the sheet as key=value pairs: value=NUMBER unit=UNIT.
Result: value=8500 unit=rpm
